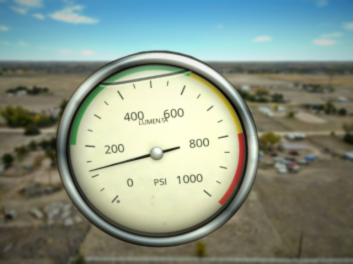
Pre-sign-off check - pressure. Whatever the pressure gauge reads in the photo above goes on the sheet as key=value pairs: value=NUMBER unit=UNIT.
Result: value=125 unit=psi
